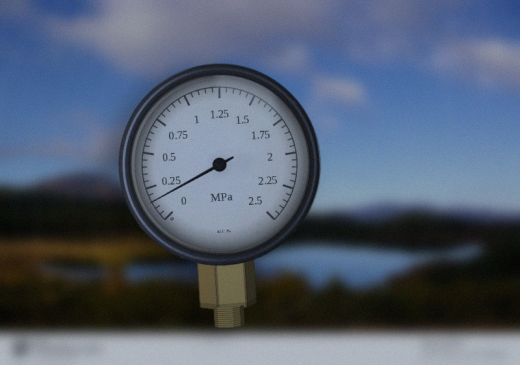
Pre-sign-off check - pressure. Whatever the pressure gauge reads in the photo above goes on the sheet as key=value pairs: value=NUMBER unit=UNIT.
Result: value=0.15 unit=MPa
